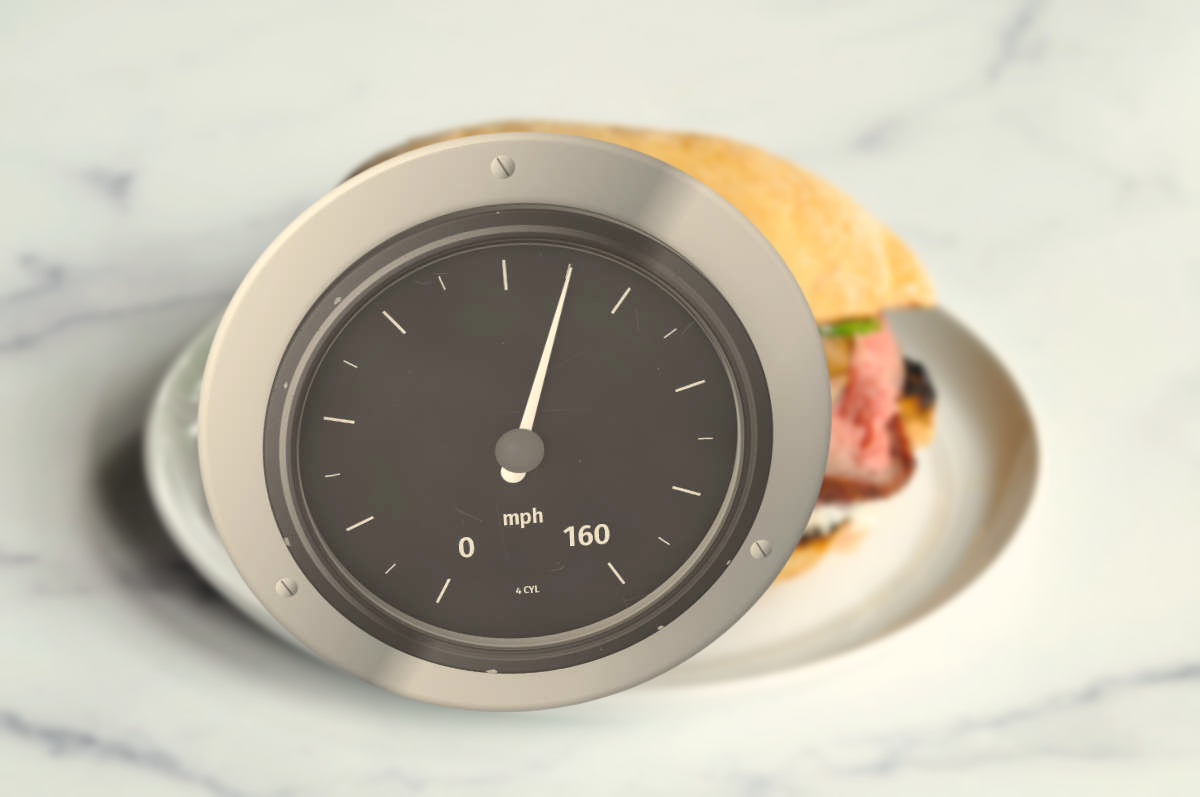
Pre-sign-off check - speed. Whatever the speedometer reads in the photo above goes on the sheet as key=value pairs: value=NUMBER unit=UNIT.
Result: value=90 unit=mph
